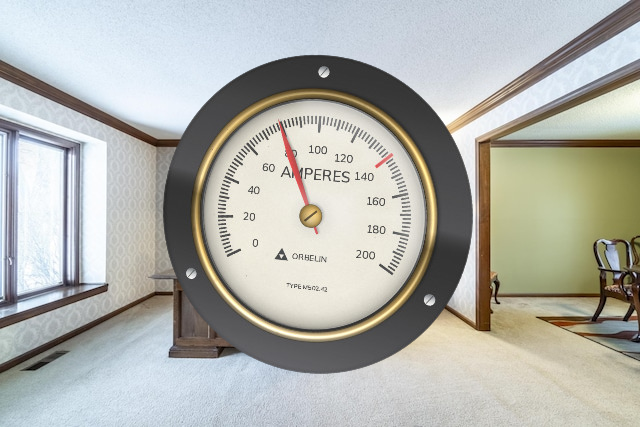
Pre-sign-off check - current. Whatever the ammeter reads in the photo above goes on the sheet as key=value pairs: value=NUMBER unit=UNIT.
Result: value=80 unit=A
